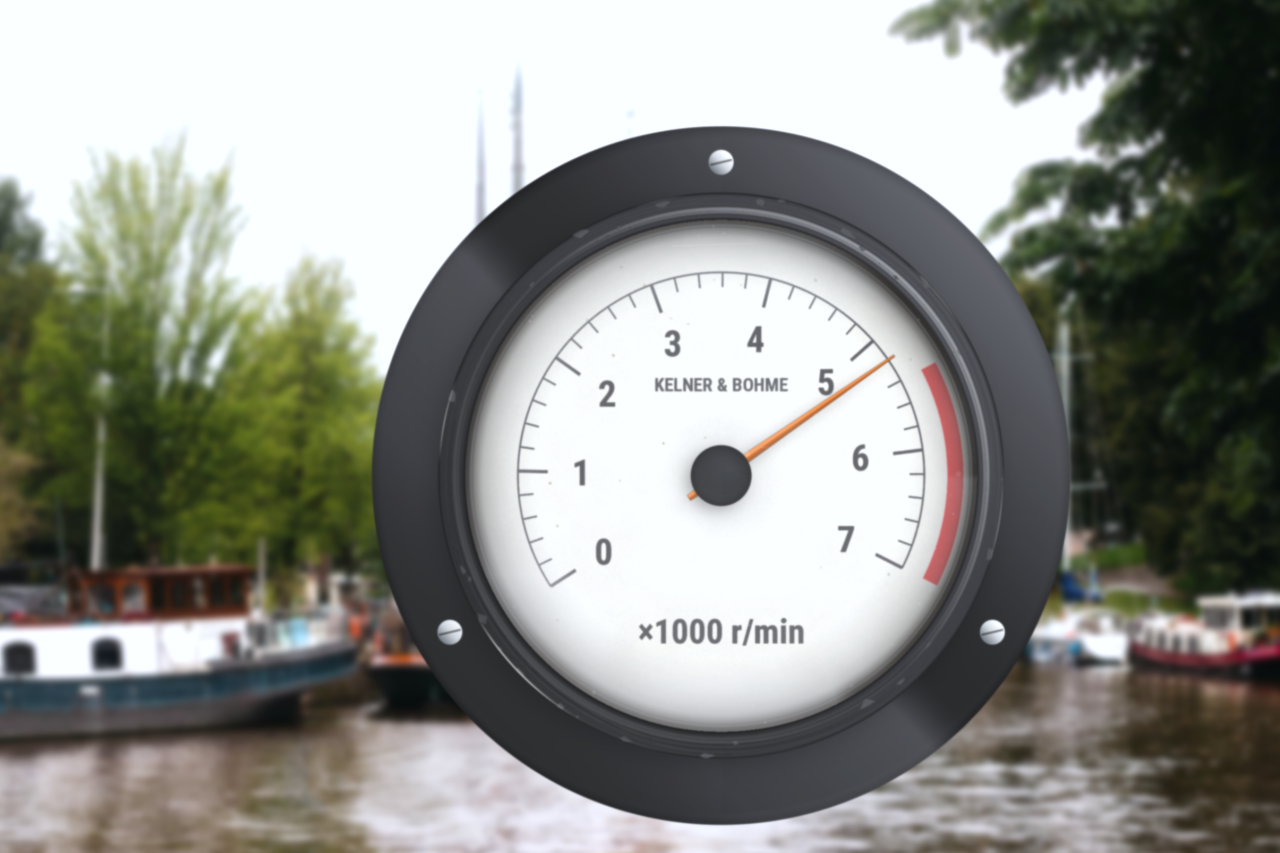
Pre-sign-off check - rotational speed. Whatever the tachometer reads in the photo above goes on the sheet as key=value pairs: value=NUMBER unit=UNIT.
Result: value=5200 unit=rpm
